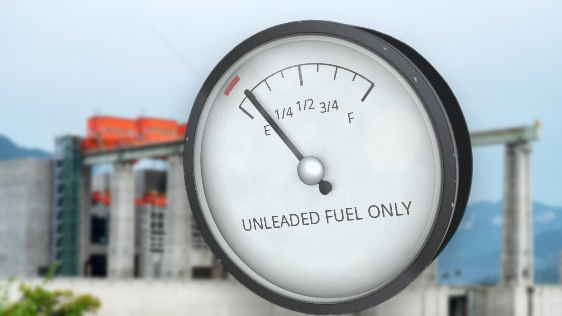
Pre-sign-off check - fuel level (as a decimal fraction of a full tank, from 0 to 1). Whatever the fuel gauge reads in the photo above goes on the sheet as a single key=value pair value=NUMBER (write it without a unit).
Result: value=0.125
